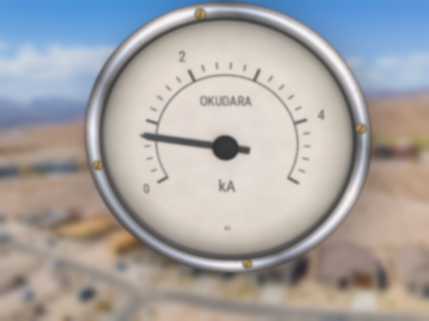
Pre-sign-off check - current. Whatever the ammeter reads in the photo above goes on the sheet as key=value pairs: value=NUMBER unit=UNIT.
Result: value=0.8 unit=kA
